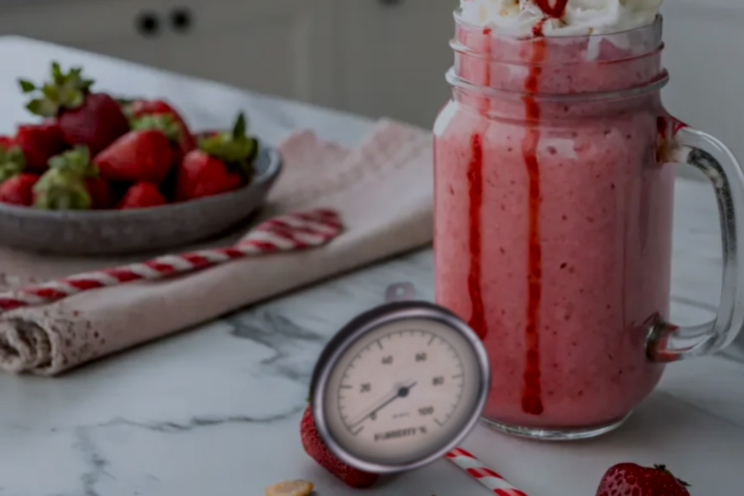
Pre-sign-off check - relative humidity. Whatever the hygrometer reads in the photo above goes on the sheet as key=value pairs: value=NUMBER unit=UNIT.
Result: value=4 unit=%
